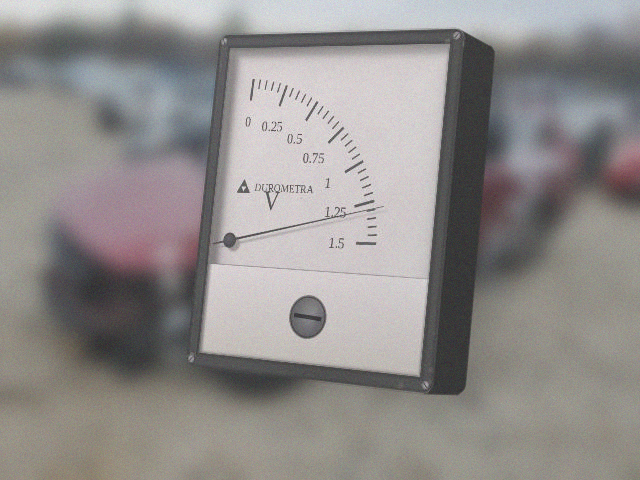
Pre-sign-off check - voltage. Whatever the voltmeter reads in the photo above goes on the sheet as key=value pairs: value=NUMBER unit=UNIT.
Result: value=1.3 unit=V
